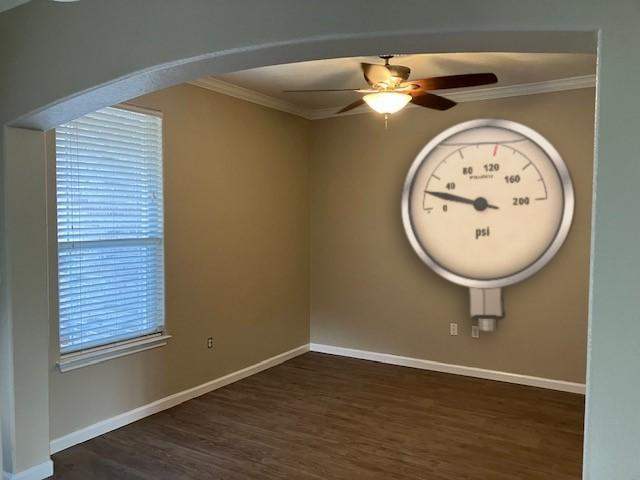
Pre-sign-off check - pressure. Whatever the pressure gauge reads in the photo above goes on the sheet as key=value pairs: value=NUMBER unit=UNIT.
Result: value=20 unit=psi
